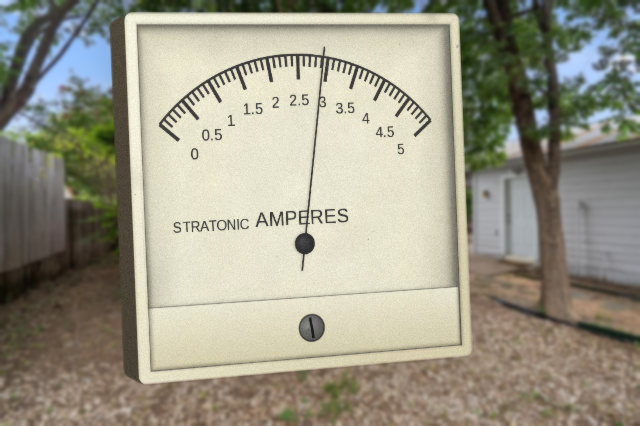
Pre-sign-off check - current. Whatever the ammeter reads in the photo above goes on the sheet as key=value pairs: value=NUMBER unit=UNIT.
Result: value=2.9 unit=A
